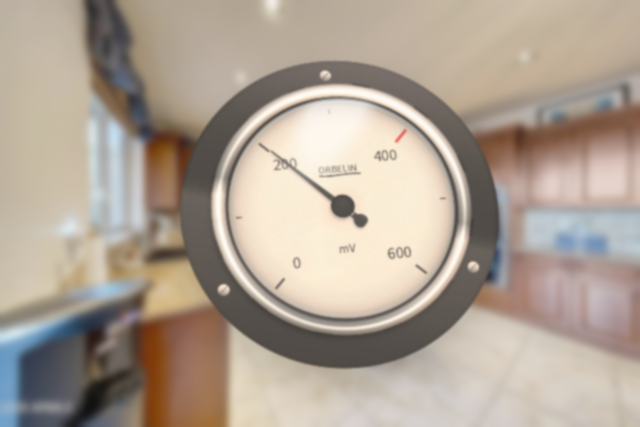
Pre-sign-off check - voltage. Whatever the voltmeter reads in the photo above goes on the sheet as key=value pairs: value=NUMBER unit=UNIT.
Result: value=200 unit=mV
